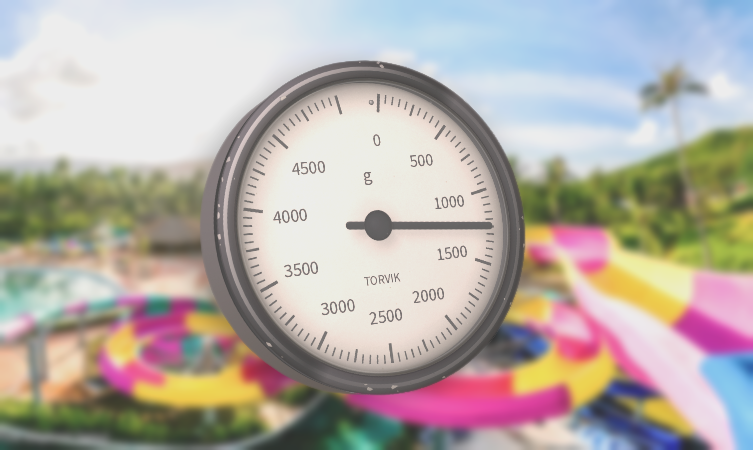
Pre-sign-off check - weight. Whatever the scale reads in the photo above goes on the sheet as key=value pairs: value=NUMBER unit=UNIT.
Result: value=1250 unit=g
